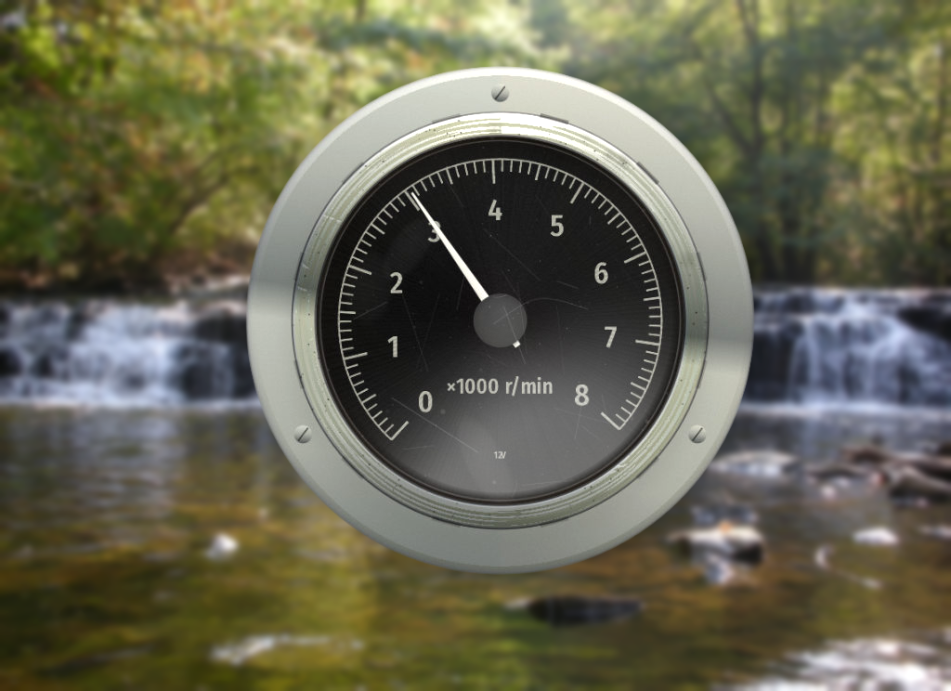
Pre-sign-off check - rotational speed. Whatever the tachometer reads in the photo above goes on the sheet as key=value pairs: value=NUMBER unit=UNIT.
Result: value=3050 unit=rpm
